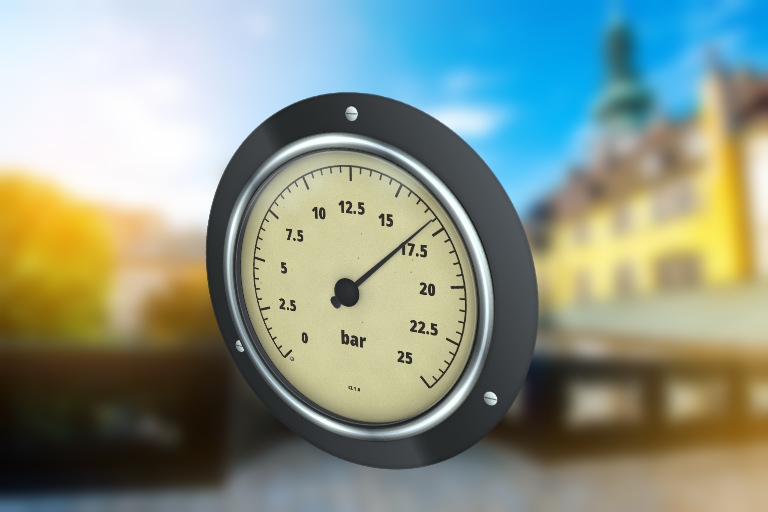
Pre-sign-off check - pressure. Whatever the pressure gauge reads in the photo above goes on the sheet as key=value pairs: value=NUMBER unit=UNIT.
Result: value=17 unit=bar
